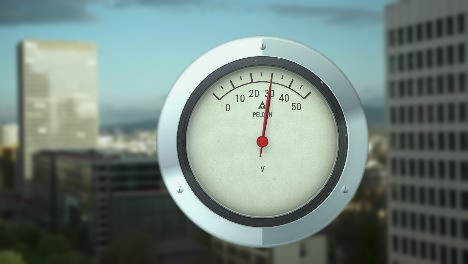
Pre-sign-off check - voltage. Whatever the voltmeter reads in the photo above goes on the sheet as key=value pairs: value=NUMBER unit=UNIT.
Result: value=30 unit=V
